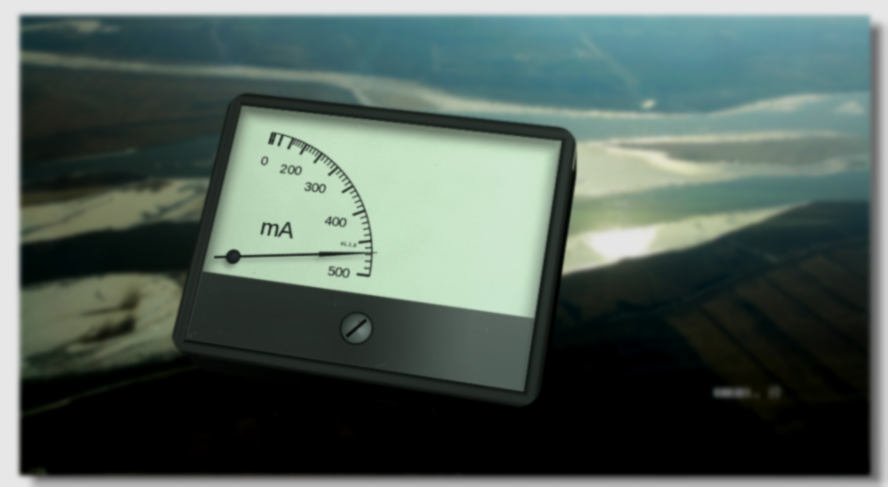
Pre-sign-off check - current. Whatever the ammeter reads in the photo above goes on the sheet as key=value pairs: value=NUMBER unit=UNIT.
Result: value=470 unit=mA
